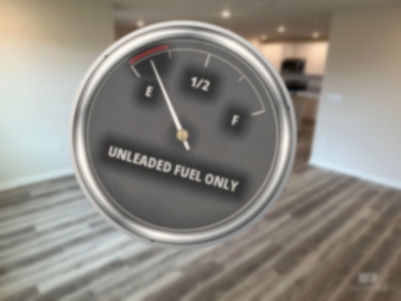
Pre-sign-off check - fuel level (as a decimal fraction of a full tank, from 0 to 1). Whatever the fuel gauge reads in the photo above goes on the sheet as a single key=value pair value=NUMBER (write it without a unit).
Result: value=0.125
